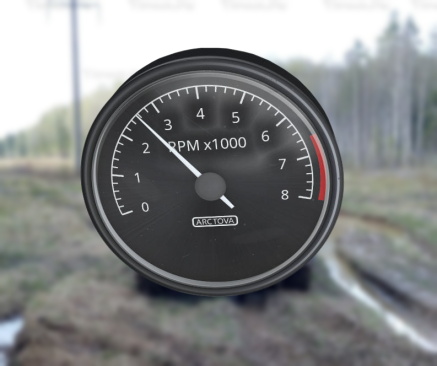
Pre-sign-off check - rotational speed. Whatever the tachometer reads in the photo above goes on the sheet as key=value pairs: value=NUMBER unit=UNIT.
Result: value=2600 unit=rpm
